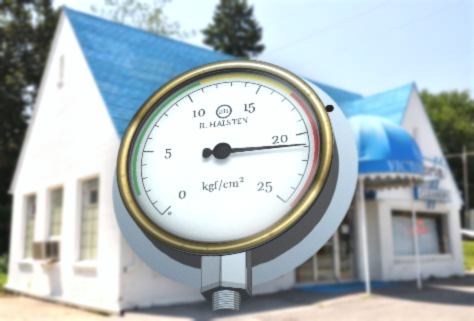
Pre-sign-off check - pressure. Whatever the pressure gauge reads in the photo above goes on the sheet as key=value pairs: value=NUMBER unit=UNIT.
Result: value=21 unit=kg/cm²
